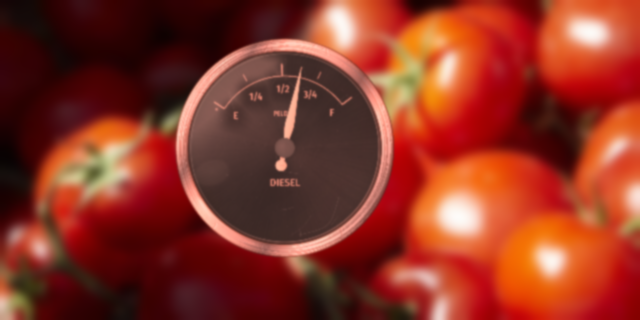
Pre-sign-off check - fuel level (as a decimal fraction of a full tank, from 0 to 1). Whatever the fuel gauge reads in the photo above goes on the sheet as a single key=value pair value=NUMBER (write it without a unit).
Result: value=0.625
